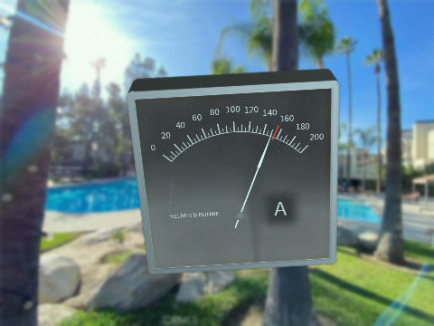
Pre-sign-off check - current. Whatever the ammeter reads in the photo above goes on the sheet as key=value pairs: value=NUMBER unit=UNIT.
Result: value=150 unit=A
